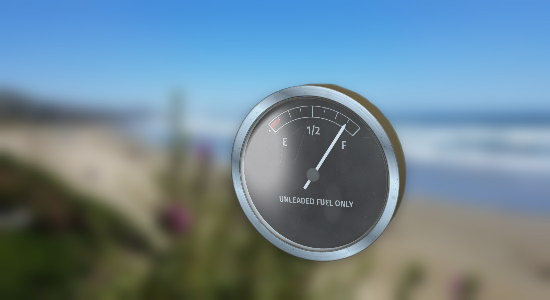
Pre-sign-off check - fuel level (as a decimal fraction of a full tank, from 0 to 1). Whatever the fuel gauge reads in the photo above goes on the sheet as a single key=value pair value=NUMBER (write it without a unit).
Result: value=0.875
